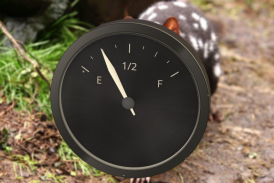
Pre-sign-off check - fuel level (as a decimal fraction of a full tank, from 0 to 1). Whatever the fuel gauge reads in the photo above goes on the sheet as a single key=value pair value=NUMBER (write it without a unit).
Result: value=0.25
